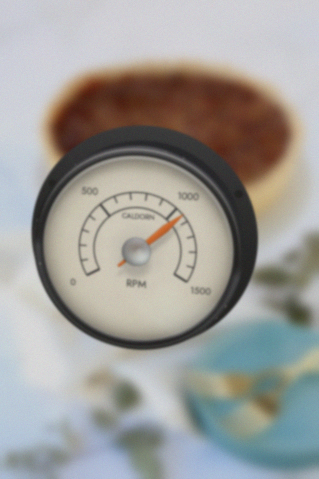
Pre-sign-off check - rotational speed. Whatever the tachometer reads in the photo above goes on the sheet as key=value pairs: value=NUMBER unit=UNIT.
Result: value=1050 unit=rpm
